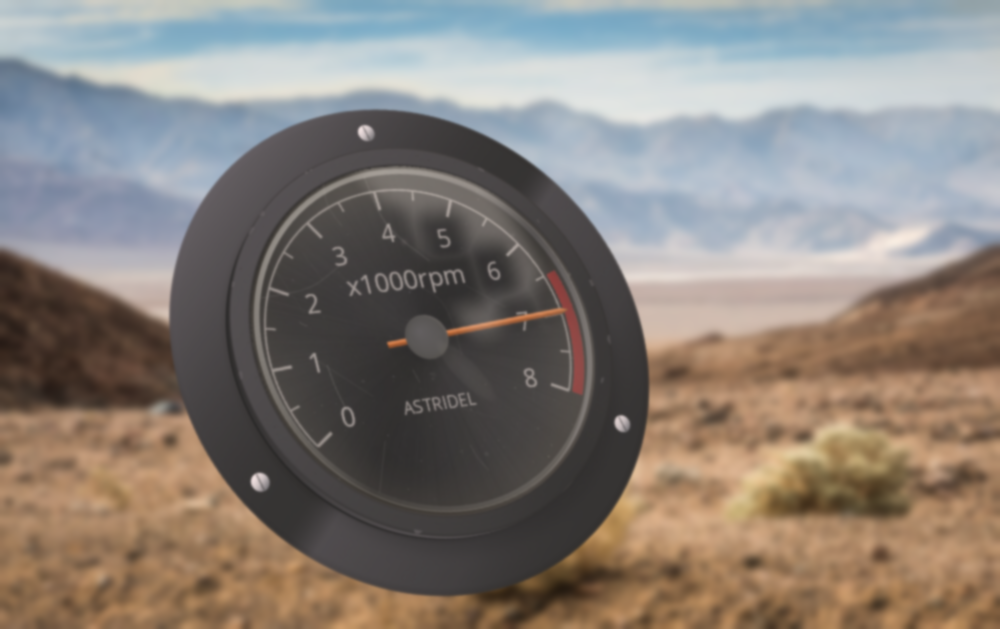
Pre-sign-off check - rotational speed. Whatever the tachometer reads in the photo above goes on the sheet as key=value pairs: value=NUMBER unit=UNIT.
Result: value=7000 unit=rpm
